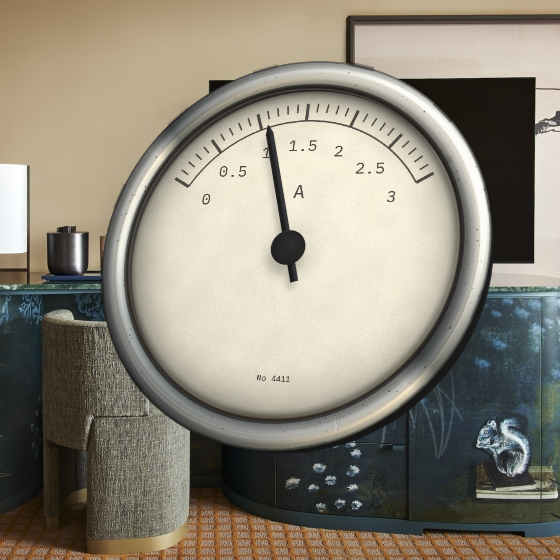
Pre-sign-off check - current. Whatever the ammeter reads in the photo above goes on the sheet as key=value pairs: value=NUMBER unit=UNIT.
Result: value=1.1 unit=A
